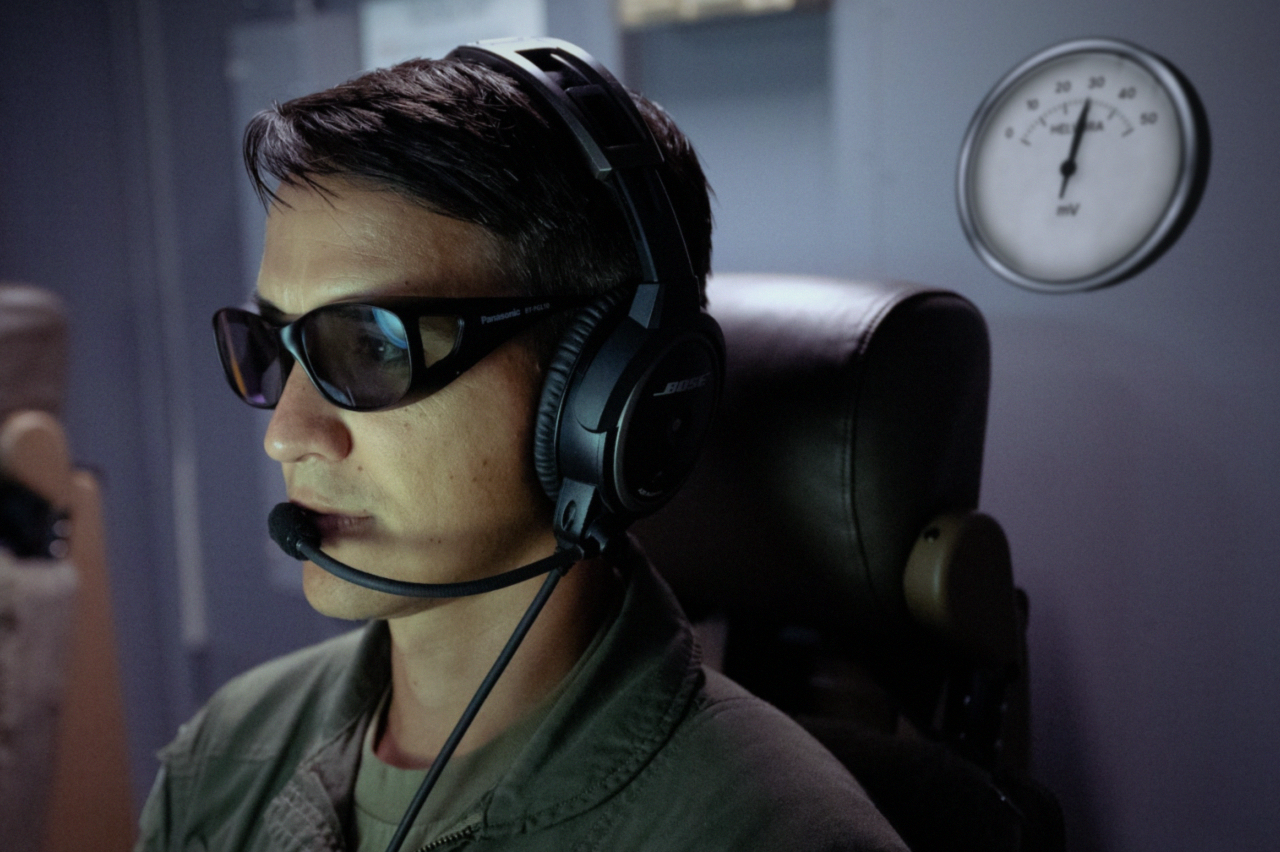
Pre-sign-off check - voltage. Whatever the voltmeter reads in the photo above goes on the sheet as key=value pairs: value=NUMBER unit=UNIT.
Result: value=30 unit=mV
